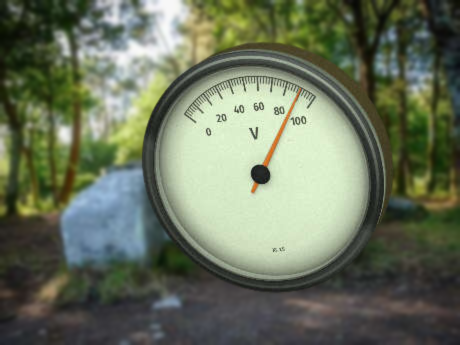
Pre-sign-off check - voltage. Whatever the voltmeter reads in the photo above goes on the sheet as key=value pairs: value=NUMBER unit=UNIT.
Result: value=90 unit=V
